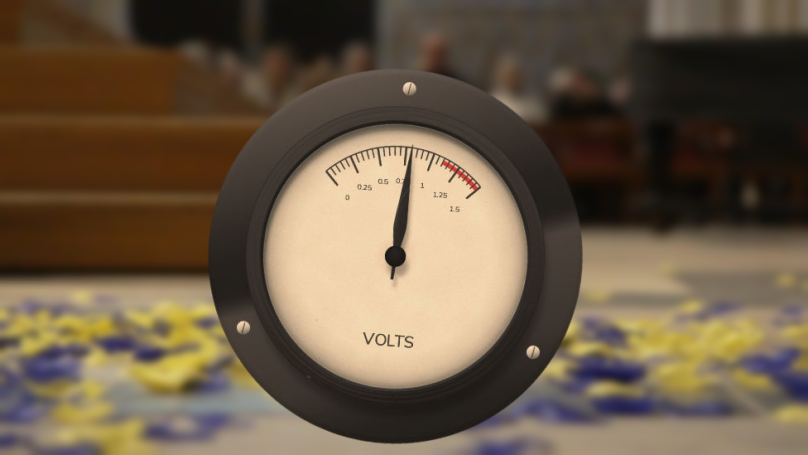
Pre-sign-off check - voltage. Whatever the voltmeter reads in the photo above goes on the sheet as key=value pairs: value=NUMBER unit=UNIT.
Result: value=0.8 unit=V
